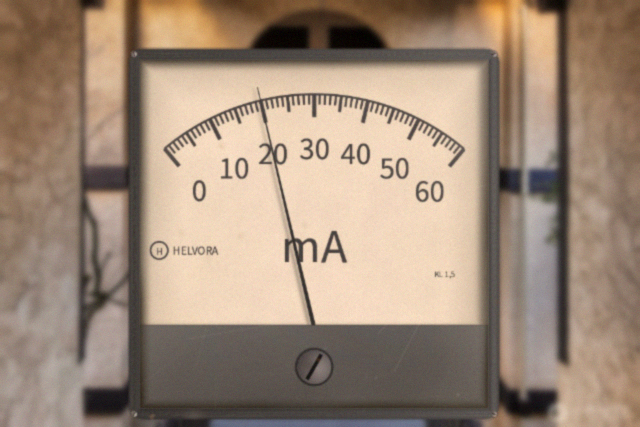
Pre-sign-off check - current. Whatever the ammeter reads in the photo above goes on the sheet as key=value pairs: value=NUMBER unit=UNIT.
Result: value=20 unit=mA
